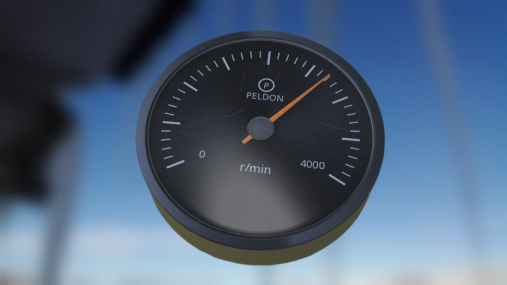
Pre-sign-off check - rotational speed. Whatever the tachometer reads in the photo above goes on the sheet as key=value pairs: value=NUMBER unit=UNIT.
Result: value=2700 unit=rpm
